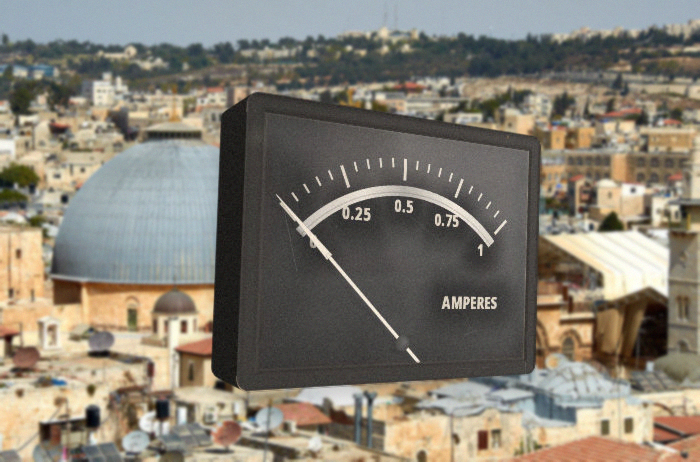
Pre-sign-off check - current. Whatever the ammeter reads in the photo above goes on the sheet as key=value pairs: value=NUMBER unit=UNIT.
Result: value=0 unit=A
